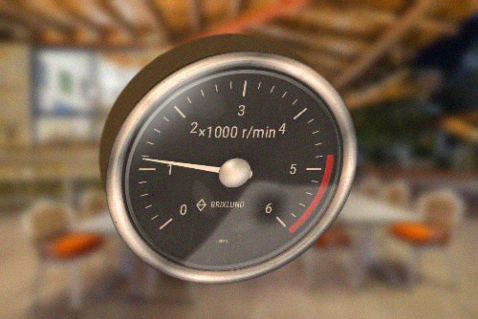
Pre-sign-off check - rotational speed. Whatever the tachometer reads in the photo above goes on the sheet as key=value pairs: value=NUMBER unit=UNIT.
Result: value=1200 unit=rpm
